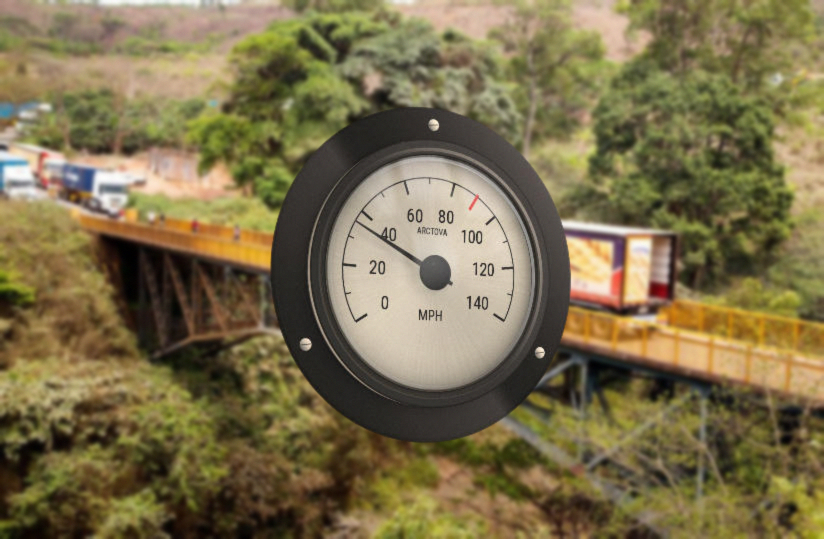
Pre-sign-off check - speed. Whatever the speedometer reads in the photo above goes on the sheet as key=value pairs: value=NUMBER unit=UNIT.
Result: value=35 unit=mph
